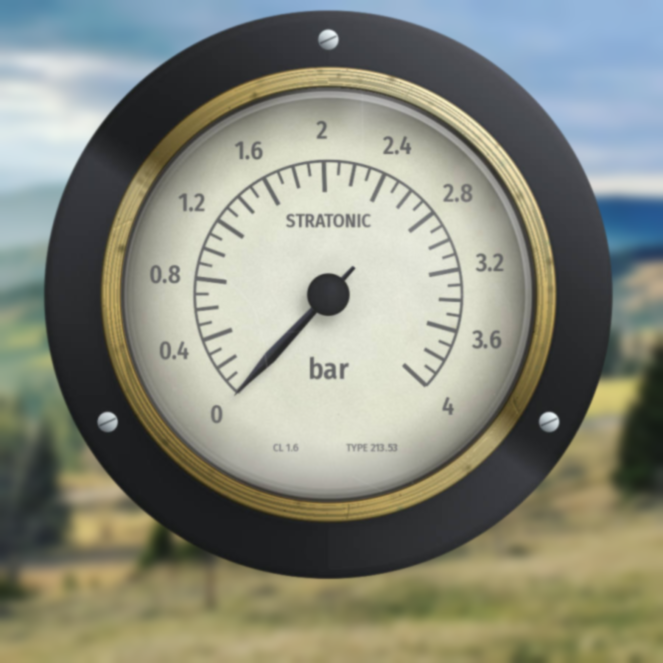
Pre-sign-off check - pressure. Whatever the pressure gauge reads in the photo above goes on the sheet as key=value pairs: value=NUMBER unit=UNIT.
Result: value=0 unit=bar
